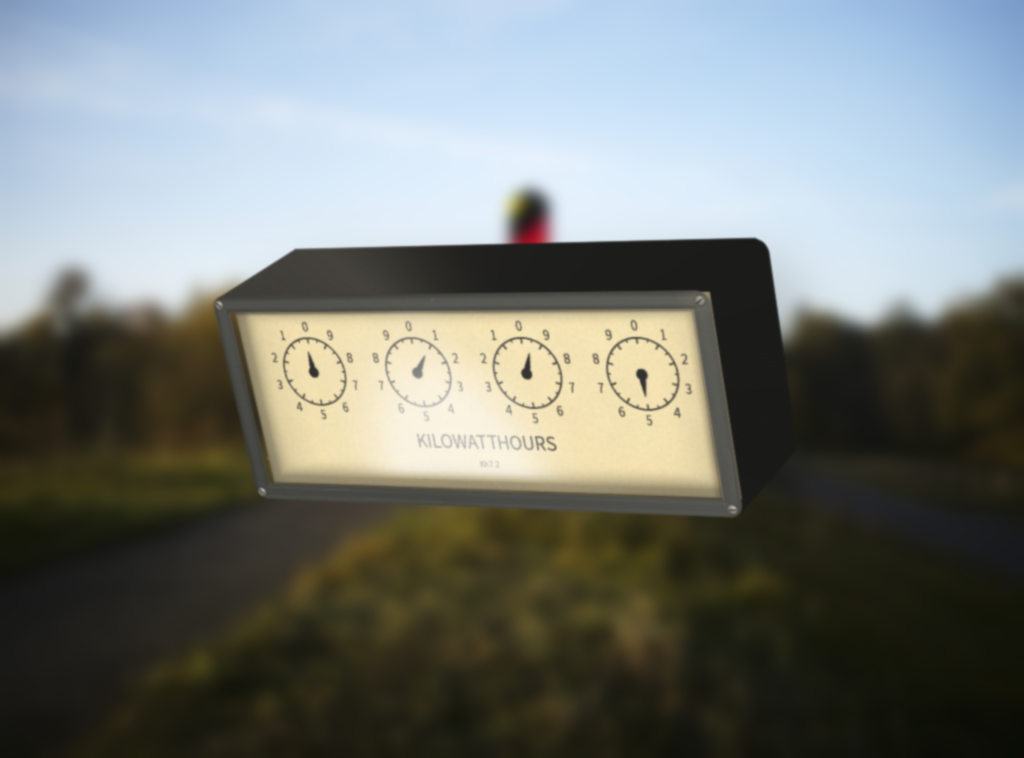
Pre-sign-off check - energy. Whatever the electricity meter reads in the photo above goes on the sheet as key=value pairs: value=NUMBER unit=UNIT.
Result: value=95 unit=kWh
